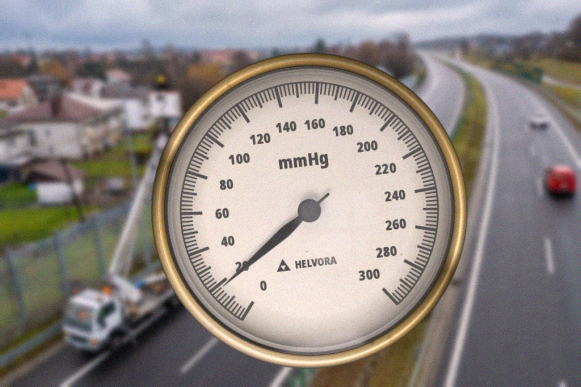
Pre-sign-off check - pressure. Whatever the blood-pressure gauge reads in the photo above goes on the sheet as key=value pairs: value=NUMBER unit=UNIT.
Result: value=18 unit=mmHg
